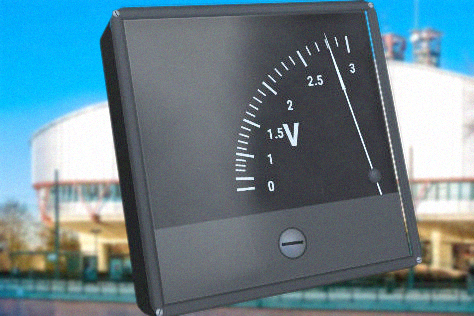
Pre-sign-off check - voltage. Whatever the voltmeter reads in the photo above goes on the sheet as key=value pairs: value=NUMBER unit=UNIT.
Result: value=2.8 unit=V
